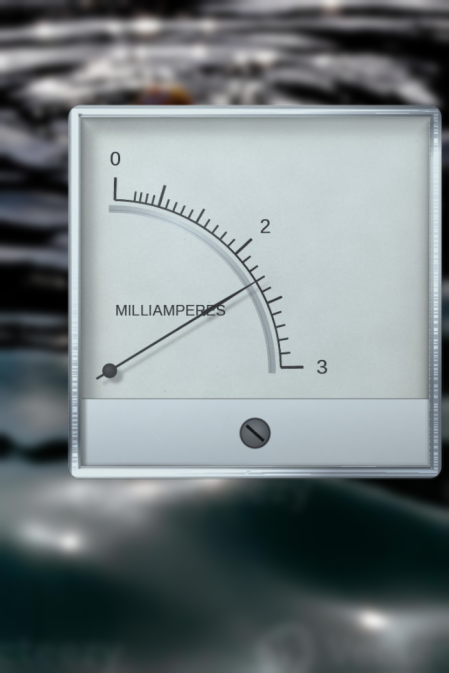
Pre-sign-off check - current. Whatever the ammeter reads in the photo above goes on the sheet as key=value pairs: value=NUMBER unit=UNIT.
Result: value=2.3 unit=mA
